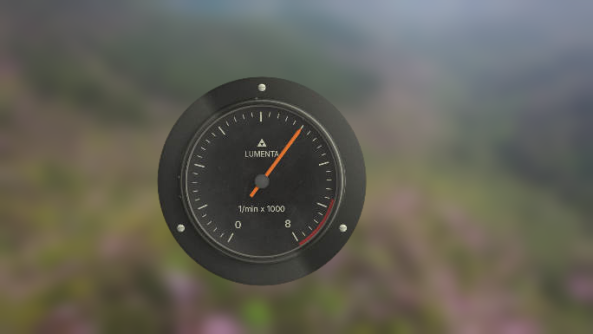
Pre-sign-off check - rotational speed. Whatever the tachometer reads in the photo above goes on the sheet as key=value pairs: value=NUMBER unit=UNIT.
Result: value=5000 unit=rpm
